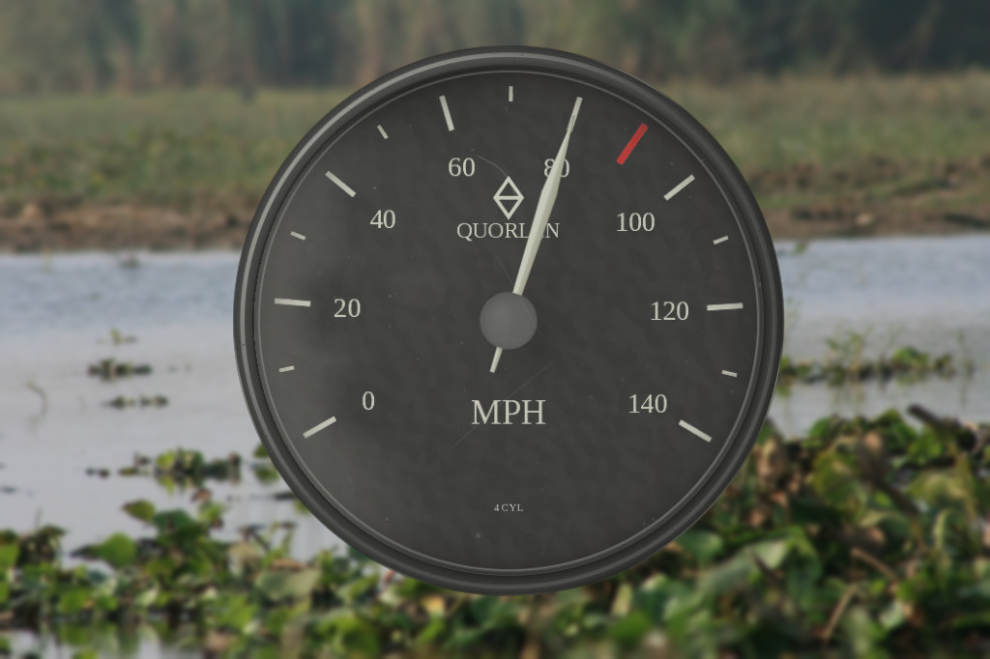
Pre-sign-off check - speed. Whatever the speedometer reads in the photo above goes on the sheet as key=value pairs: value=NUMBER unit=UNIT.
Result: value=80 unit=mph
